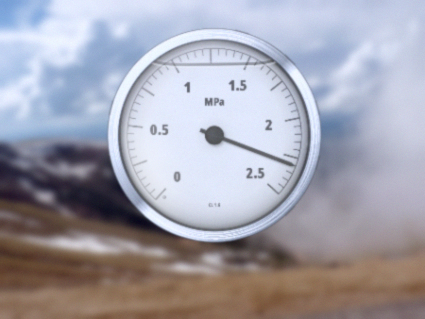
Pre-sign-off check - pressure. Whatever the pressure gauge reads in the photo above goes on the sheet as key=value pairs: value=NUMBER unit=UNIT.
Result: value=2.3 unit=MPa
